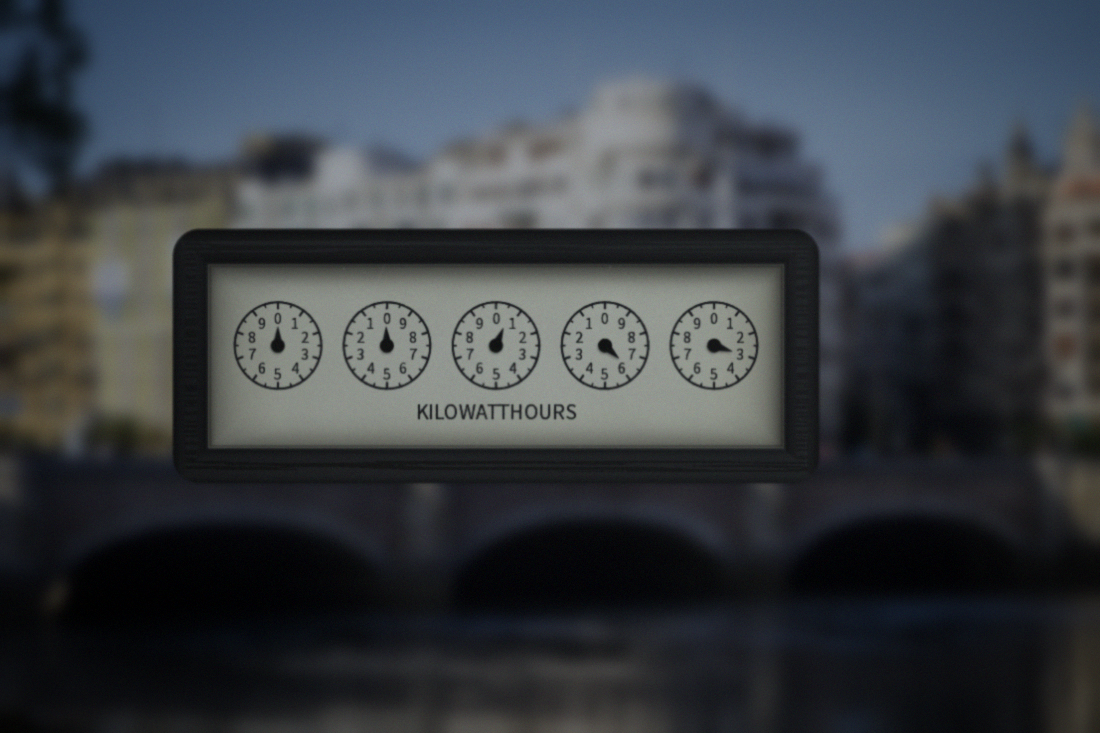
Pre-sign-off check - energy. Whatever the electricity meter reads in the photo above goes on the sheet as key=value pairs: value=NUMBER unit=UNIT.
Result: value=63 unit=kWh
